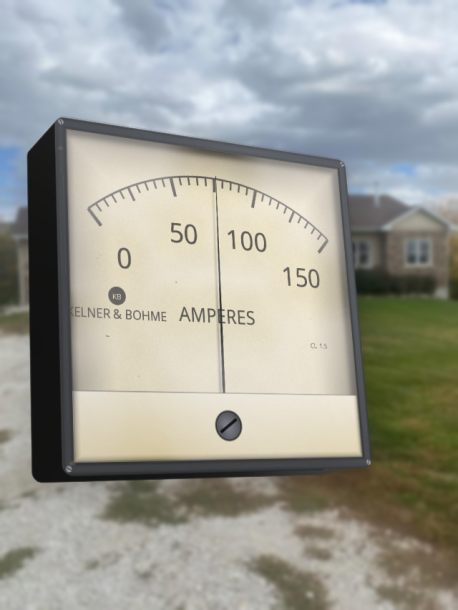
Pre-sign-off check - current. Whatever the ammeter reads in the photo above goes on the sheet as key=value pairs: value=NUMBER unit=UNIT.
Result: value=75 unit=A
